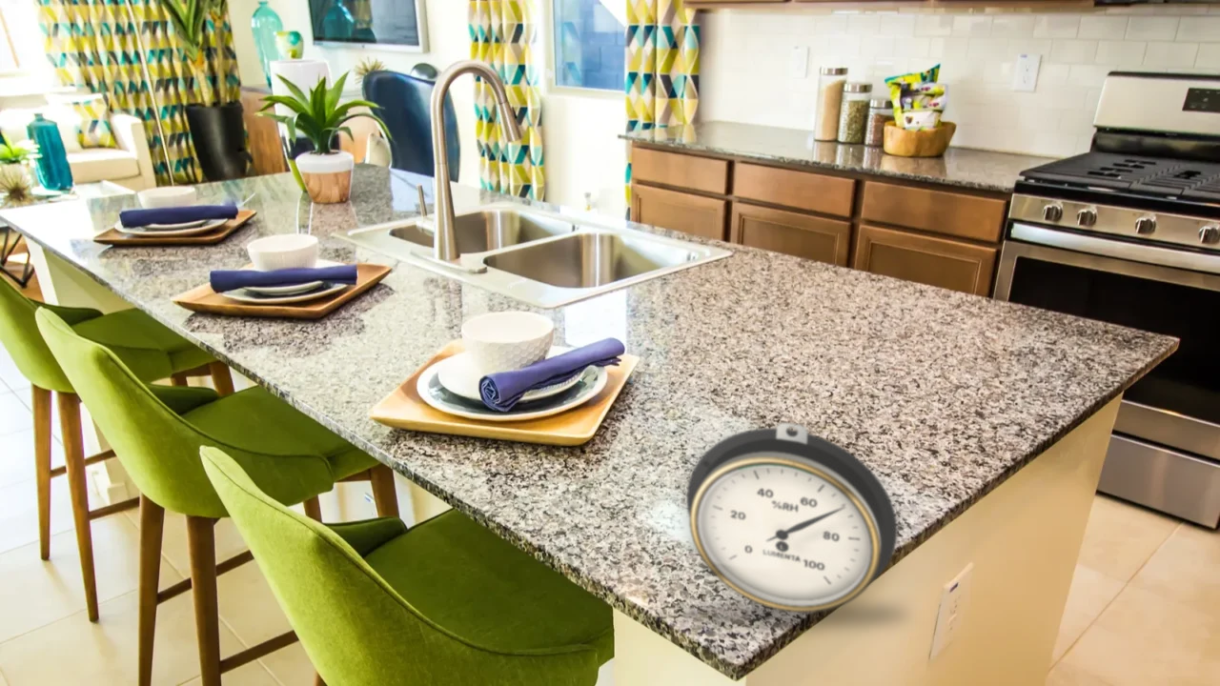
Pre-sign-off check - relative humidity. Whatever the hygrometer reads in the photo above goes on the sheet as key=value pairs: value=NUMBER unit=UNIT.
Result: value=68 unit=%
